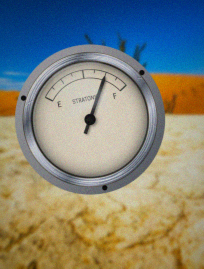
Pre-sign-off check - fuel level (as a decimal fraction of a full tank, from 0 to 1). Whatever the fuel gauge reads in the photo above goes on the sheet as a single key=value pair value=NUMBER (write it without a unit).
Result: value=0.75
